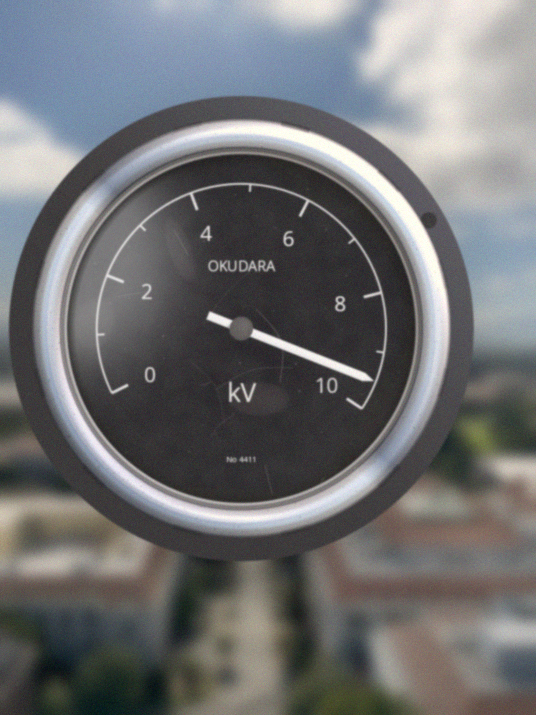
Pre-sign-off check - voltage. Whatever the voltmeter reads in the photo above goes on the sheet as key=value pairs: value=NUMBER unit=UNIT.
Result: value=9.5 unit=kV
